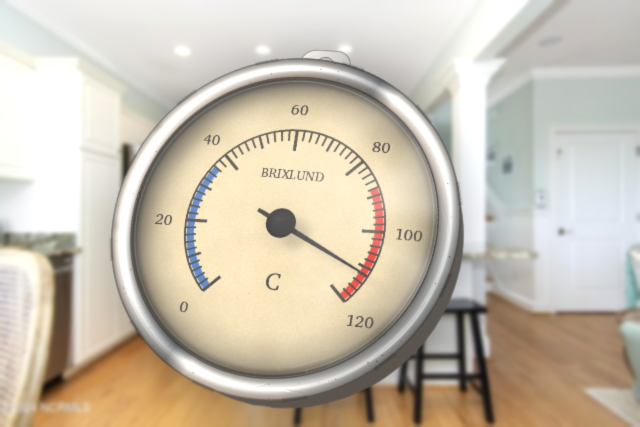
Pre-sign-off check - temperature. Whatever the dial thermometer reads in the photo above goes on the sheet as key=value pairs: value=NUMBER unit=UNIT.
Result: value=112 unit=°C
